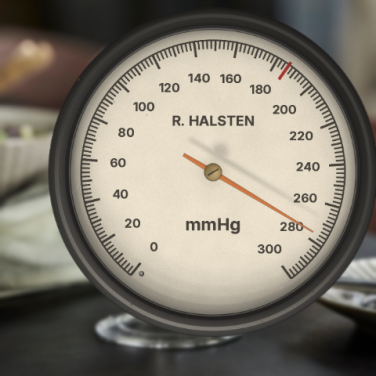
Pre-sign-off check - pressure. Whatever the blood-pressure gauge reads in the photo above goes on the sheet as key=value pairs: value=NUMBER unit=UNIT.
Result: value=276 unit=mmHg
